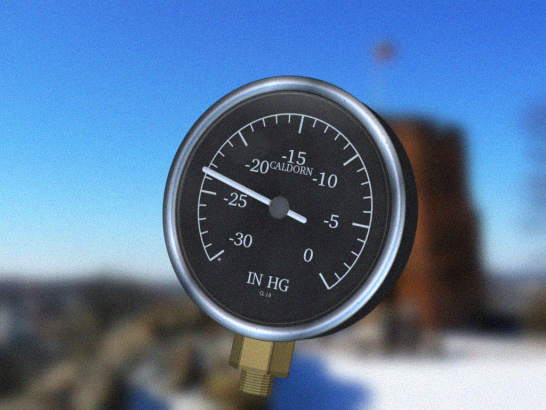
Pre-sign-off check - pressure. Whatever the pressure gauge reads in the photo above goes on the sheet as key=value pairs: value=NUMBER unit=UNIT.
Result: value=-23.5 unit=inHg
